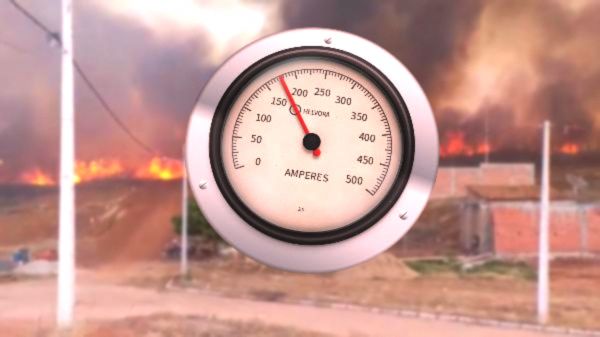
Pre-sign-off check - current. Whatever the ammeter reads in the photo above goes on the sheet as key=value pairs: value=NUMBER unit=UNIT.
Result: value=175 unit=A
